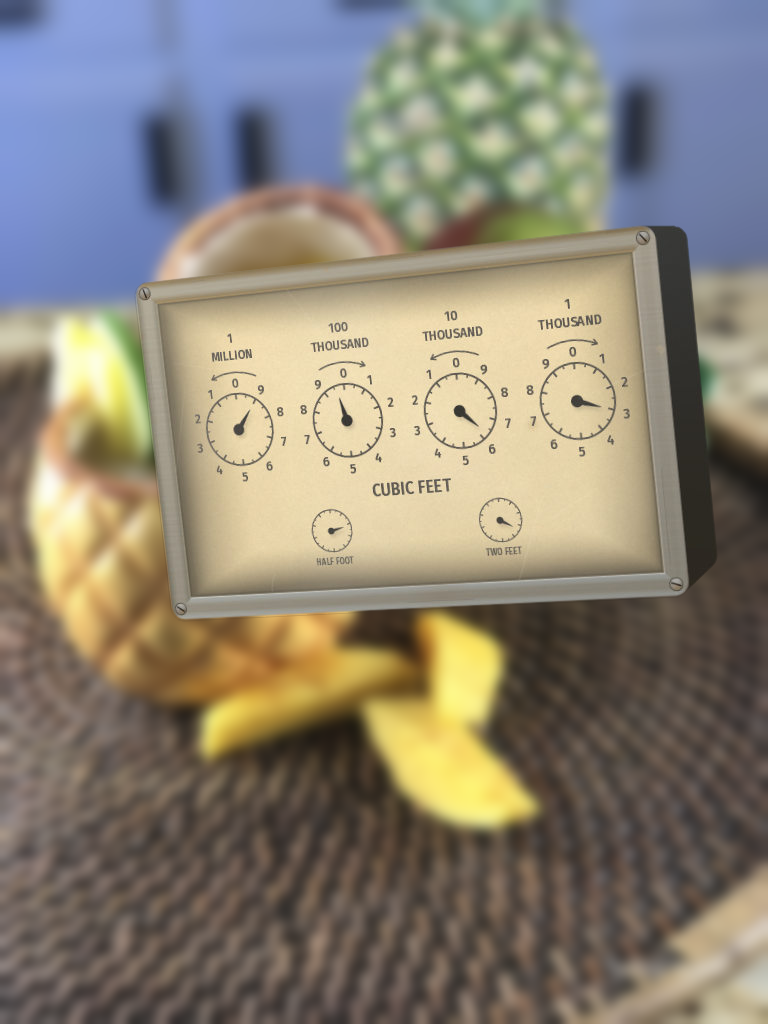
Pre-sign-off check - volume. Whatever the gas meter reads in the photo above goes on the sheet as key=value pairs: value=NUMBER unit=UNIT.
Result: value=896300 unit=ft³
